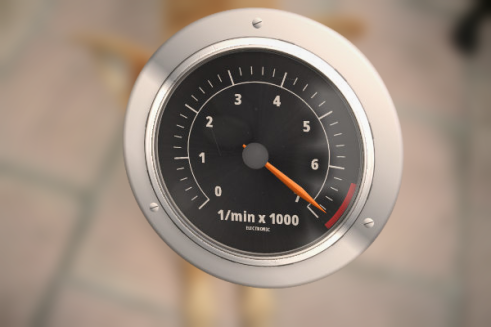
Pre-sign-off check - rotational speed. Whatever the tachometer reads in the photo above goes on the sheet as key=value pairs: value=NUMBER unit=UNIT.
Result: value=6800 unit=rpm
